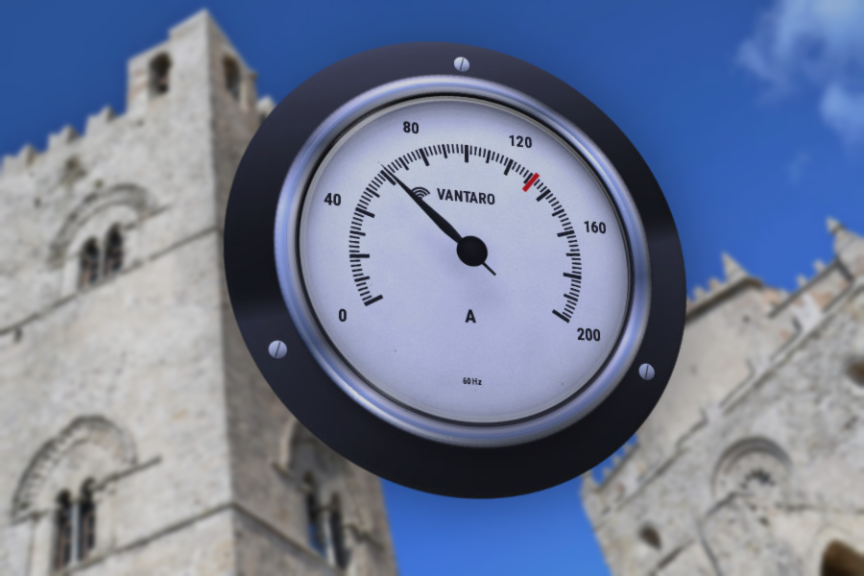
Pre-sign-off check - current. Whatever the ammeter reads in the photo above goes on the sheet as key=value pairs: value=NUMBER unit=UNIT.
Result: value=60 unit=A
